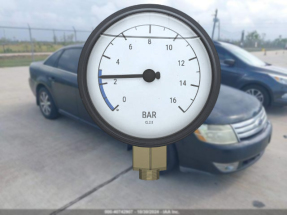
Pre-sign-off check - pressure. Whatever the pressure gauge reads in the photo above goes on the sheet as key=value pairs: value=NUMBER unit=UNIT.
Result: value=2.5 unit=bar
